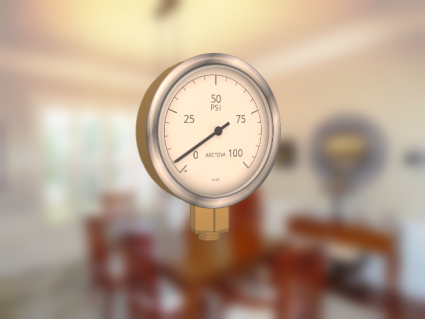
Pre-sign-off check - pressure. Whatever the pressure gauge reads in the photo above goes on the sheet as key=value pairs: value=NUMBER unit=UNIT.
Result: value=5 unit=psi
